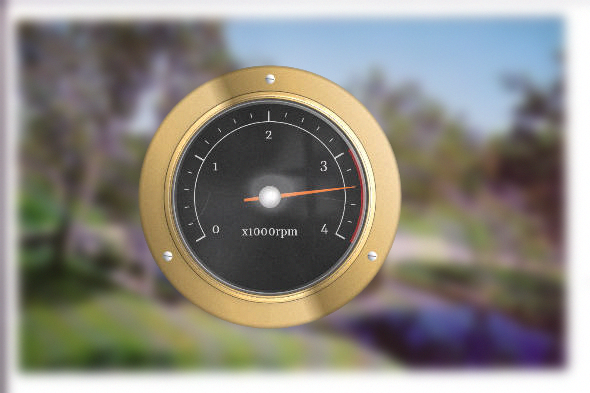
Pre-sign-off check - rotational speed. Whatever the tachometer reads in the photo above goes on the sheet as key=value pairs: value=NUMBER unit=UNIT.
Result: value=3400 unit=rpm
